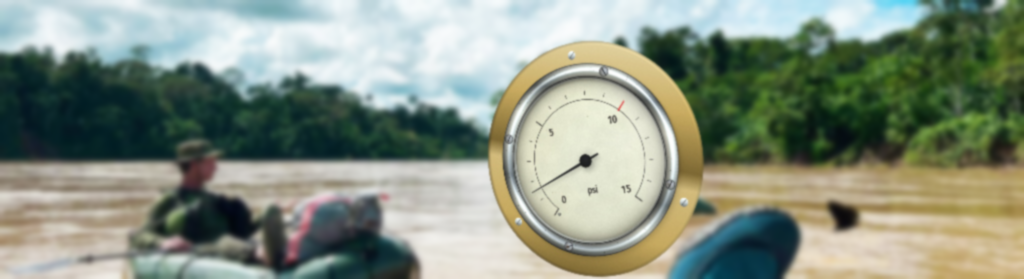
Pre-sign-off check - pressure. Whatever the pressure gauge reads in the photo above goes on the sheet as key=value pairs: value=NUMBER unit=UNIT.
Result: value=1.5 unit=psi
